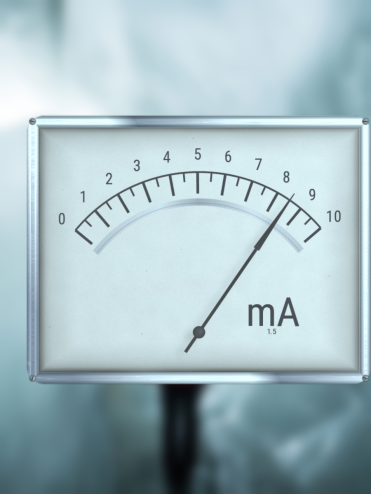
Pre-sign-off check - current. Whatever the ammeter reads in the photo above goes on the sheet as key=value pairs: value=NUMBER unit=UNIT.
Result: value=8.5 unit=mA
